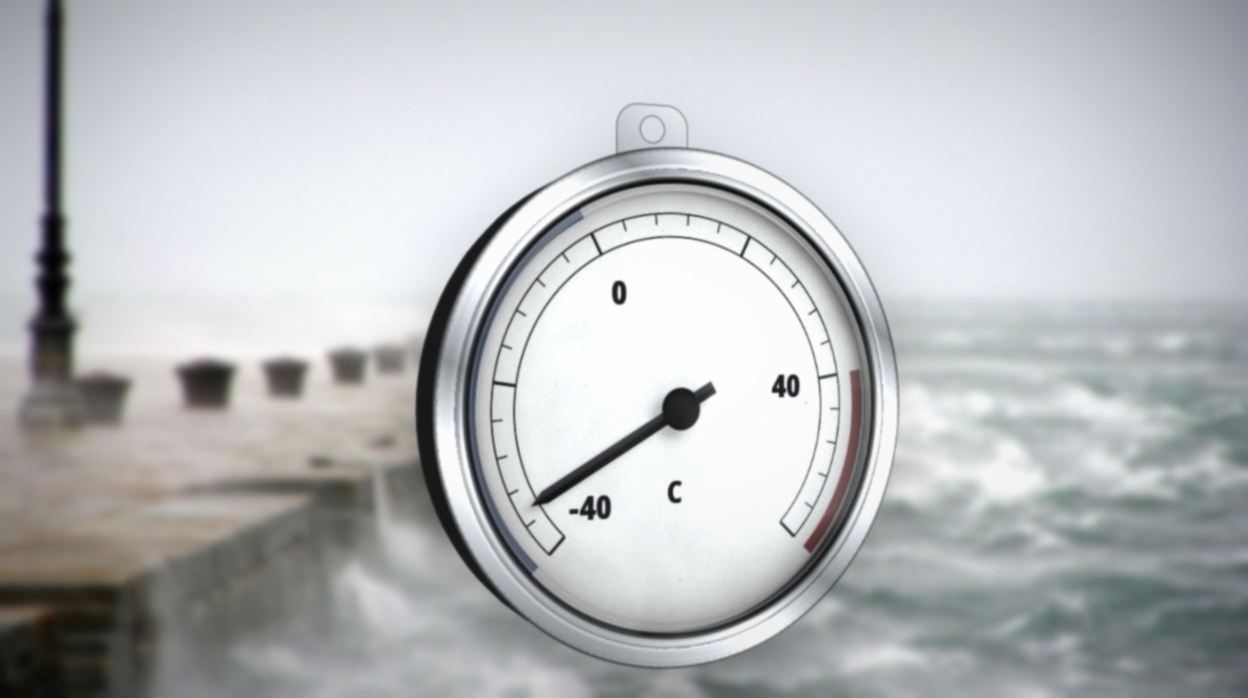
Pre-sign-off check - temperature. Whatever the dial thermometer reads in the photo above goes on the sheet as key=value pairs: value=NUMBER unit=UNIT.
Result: value=-34 unit=°C
